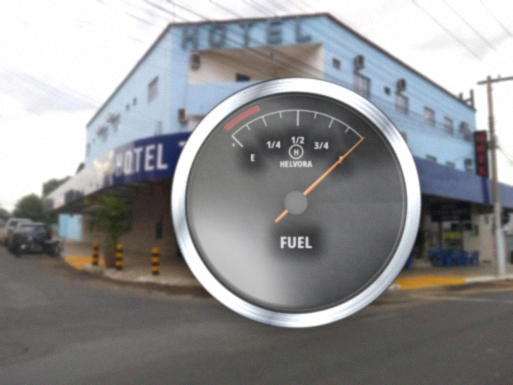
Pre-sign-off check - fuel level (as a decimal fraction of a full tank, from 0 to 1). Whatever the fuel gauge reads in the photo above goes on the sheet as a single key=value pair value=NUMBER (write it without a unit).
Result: value=1
